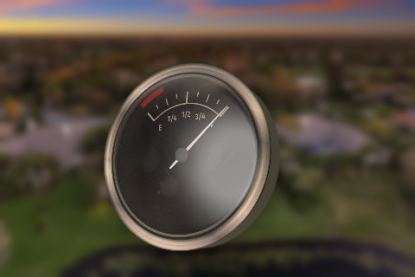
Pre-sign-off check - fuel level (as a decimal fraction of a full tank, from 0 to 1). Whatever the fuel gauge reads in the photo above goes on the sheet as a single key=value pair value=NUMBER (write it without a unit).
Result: value=1
